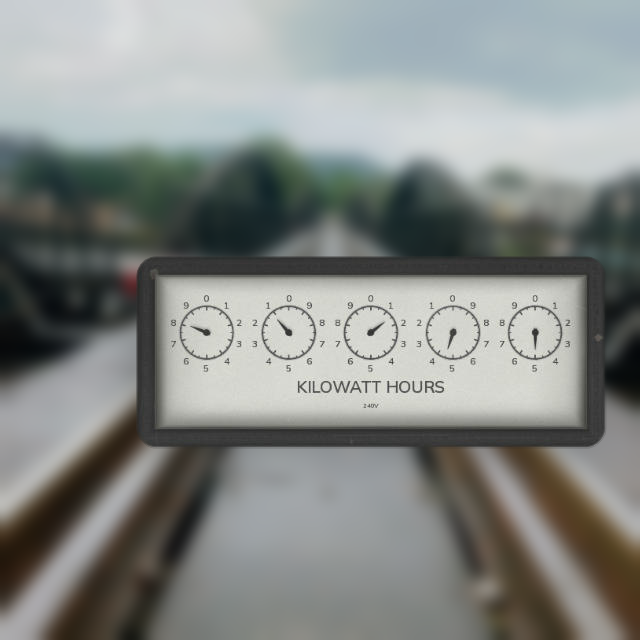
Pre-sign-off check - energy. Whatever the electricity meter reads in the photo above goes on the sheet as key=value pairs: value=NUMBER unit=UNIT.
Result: value=81145 unit=kWh
